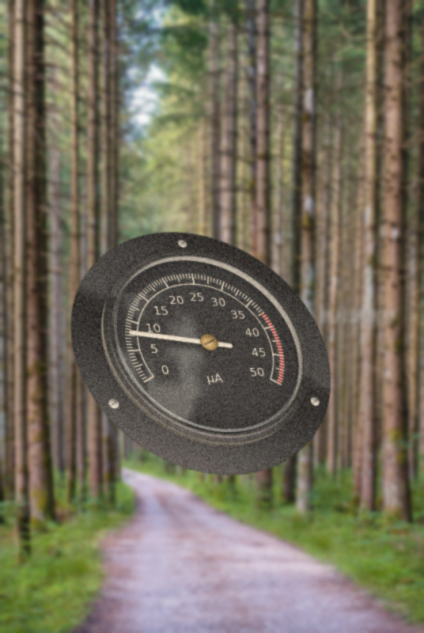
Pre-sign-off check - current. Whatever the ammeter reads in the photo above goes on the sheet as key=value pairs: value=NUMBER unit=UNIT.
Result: value=7.5 unit=µA
